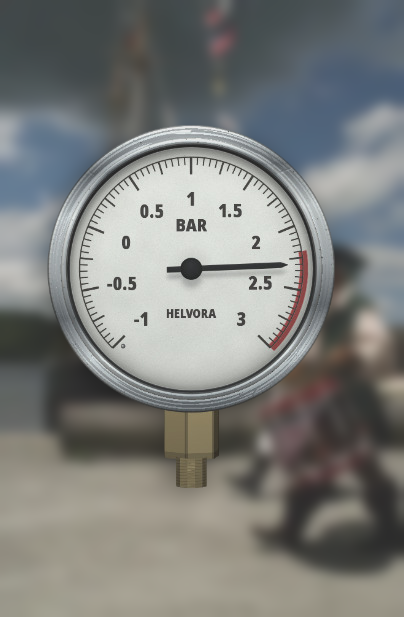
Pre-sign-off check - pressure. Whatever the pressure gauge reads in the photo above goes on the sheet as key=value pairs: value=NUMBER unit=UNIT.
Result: value=2.3 unit=bar
